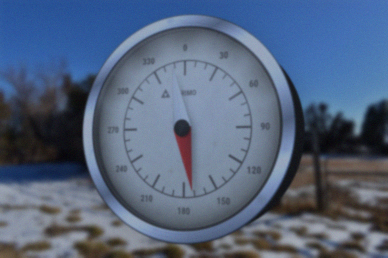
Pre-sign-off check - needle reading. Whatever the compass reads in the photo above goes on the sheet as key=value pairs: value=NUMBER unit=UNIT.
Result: value=170 unit=°
